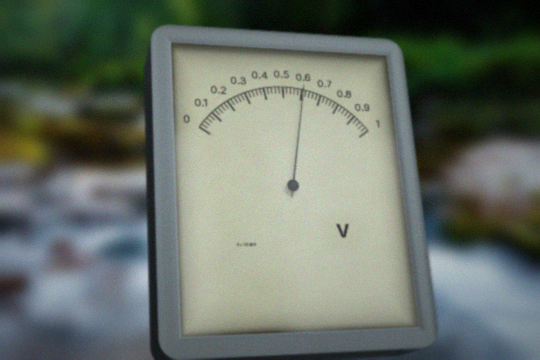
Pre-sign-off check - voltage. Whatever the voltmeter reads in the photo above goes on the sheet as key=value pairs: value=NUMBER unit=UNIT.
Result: value=0.6 unit=V
